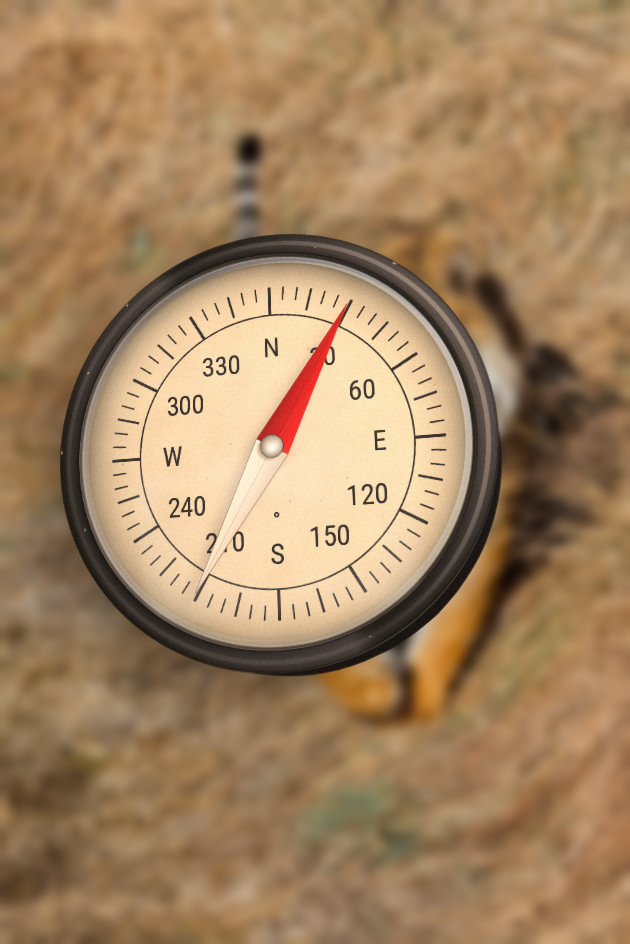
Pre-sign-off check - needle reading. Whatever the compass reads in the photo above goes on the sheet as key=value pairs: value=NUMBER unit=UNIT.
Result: value=30 unit=°
